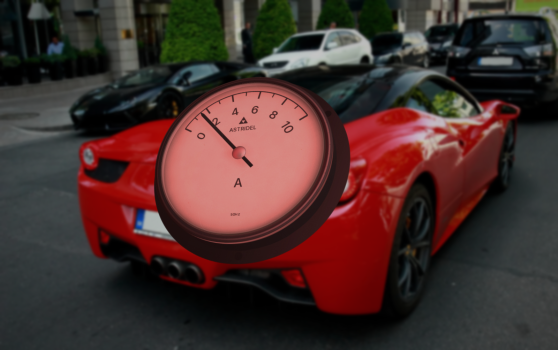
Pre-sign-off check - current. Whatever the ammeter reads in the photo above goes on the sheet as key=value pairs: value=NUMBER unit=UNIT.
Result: value=1.5 unit=A
